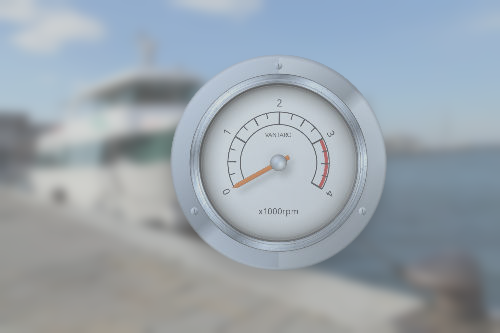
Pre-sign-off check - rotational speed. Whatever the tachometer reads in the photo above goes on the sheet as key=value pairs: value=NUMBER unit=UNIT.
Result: value=0 unit=rpm
